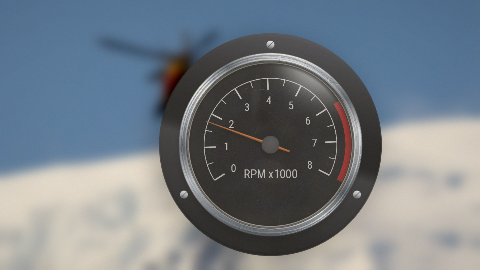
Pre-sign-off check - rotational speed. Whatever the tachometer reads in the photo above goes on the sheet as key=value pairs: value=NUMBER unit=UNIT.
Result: value=1750 unit=rpm
